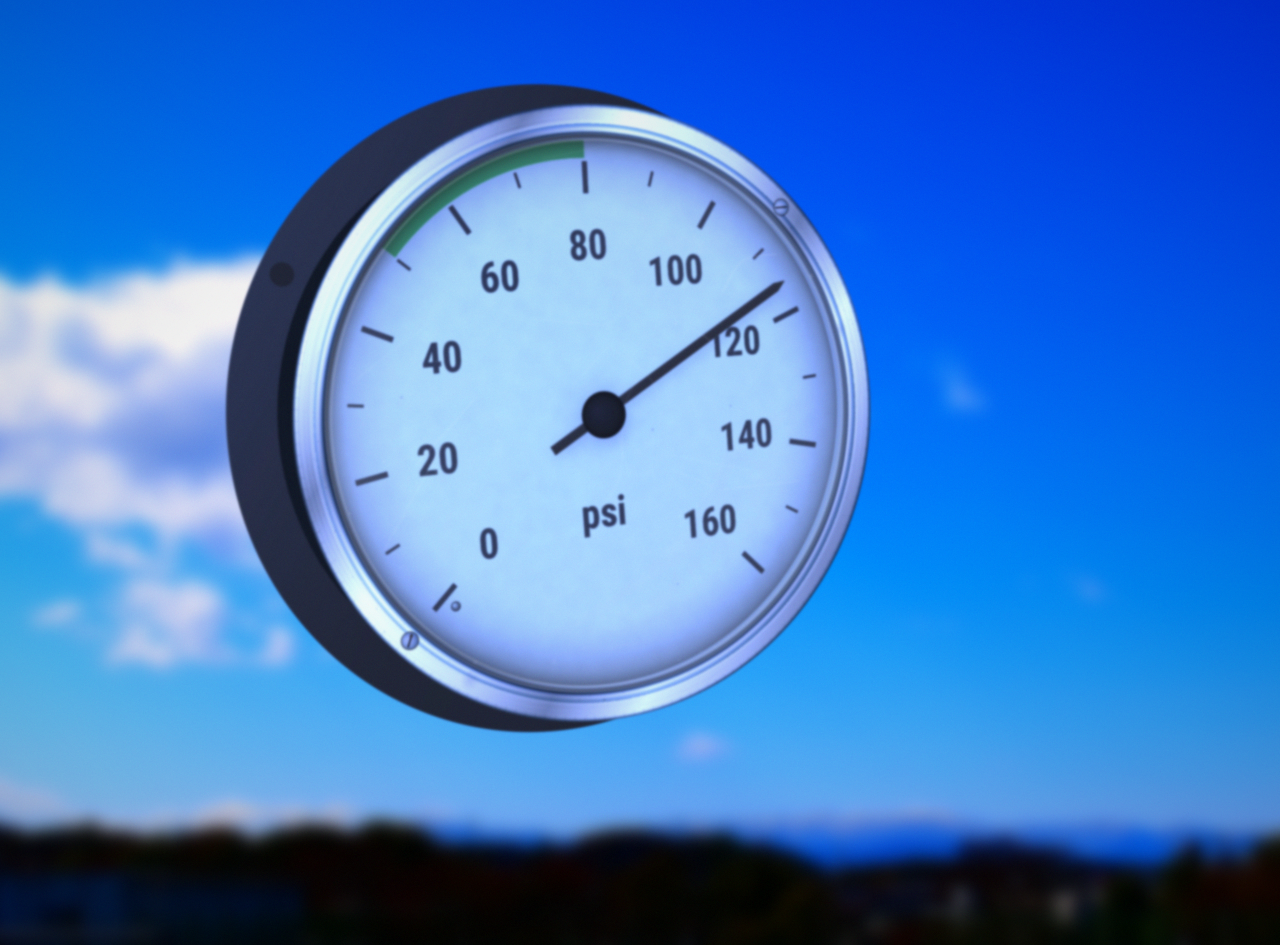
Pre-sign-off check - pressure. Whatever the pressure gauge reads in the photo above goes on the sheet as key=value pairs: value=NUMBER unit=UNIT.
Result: value=115 unit=psi
